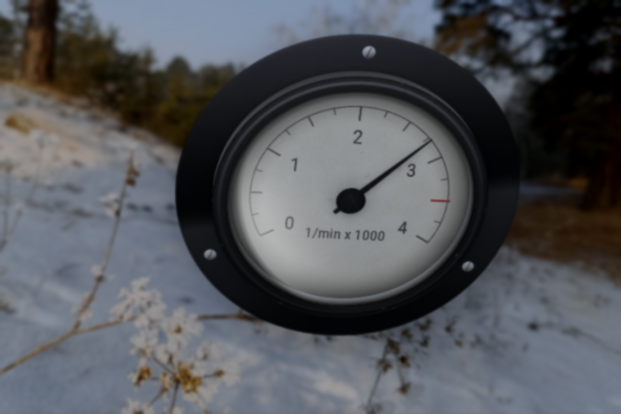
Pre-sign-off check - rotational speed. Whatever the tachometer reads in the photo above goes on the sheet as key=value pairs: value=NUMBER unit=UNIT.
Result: value=2750 unit=rpm
